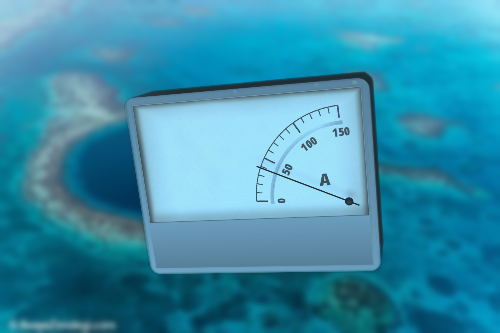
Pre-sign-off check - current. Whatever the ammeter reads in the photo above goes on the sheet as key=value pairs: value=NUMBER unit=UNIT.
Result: value=40 unit=A
